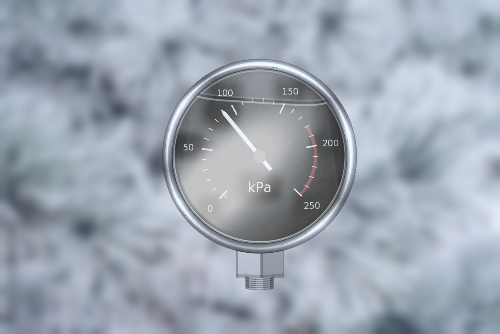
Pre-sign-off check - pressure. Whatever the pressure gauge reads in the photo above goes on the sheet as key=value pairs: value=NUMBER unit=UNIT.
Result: value=90 unit=kPa
